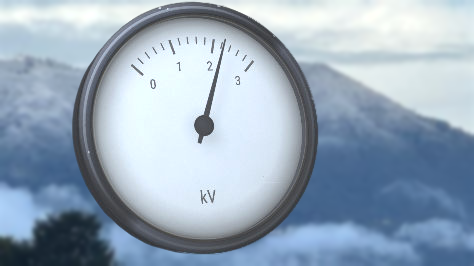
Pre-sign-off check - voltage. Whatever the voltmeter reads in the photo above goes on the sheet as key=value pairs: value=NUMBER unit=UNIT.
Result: value=2.2 unit=kV
